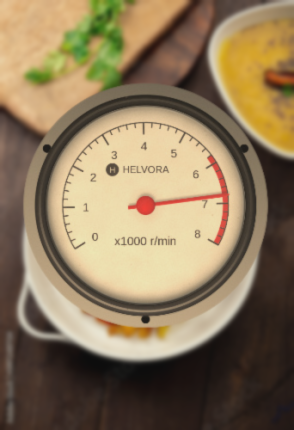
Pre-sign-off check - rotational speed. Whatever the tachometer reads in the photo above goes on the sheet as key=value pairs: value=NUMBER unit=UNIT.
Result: value=6800 unit=rpm
